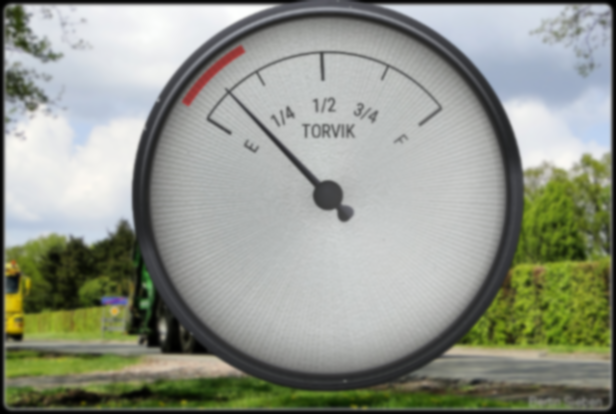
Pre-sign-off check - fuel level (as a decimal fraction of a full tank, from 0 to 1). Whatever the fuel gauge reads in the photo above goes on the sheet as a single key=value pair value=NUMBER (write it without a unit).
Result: value=0.125
